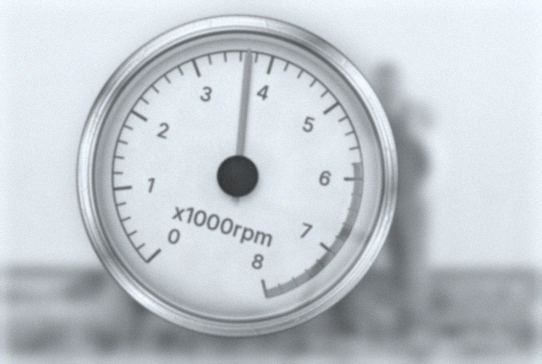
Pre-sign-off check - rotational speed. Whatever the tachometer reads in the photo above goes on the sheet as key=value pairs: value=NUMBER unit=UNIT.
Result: value=3700 unit=rpm
